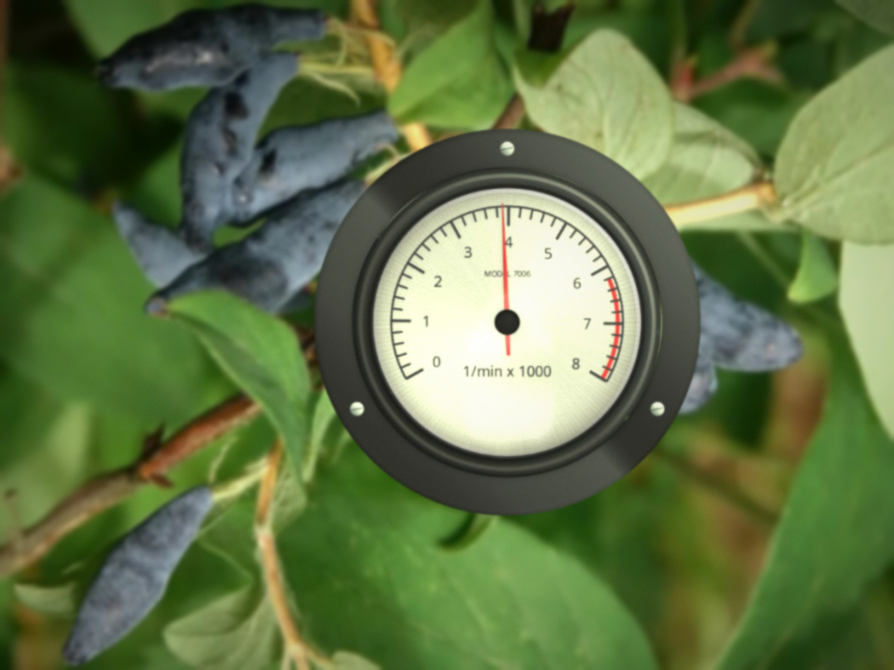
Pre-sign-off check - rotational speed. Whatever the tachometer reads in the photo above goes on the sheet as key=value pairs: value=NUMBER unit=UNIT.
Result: value=3900 unit=rpm
